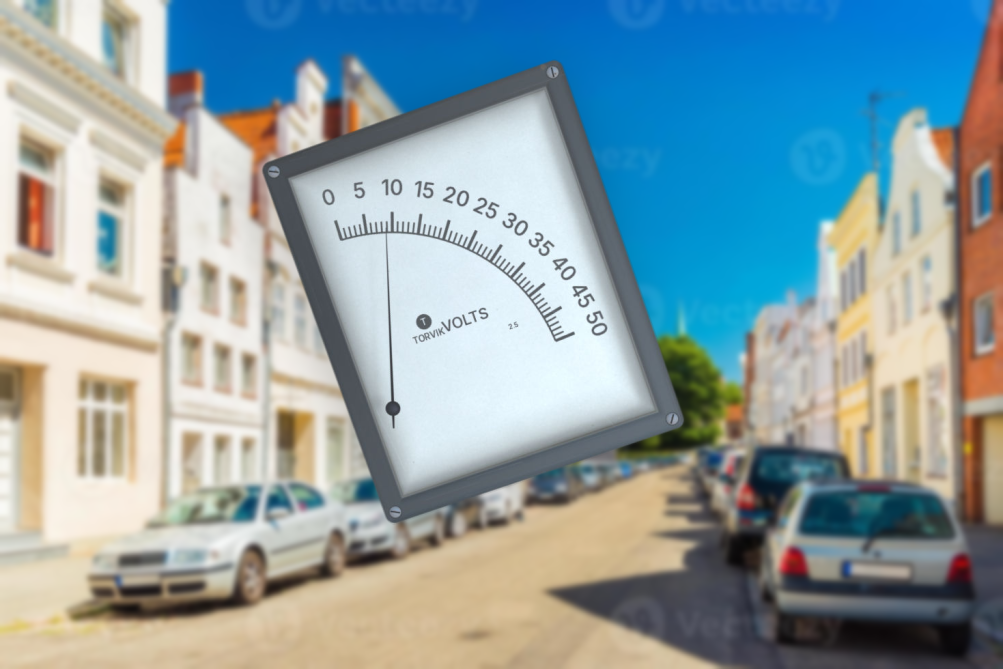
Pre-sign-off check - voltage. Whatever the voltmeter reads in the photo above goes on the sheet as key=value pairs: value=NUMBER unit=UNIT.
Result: value=9 unit=V
